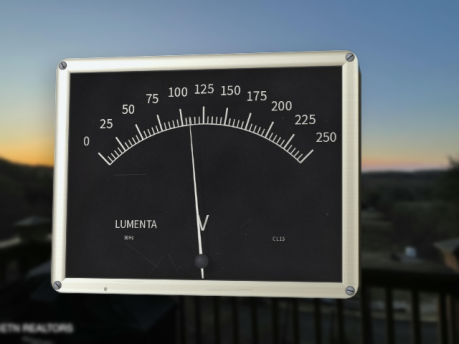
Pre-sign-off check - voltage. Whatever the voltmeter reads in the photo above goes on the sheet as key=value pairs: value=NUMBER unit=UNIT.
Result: value=110 unit=V
